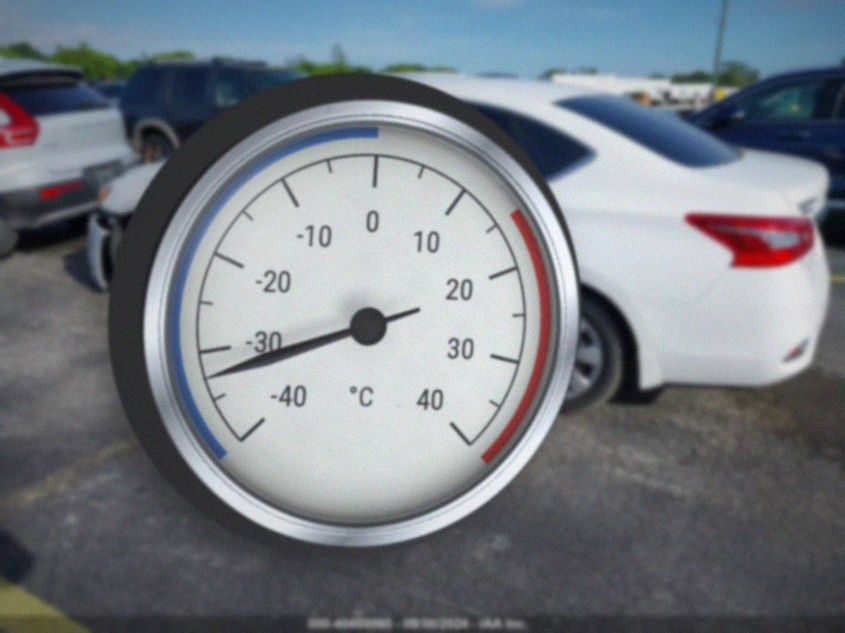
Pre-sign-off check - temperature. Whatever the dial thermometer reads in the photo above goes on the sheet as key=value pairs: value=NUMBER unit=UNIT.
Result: value=-32.5 unit=°C
